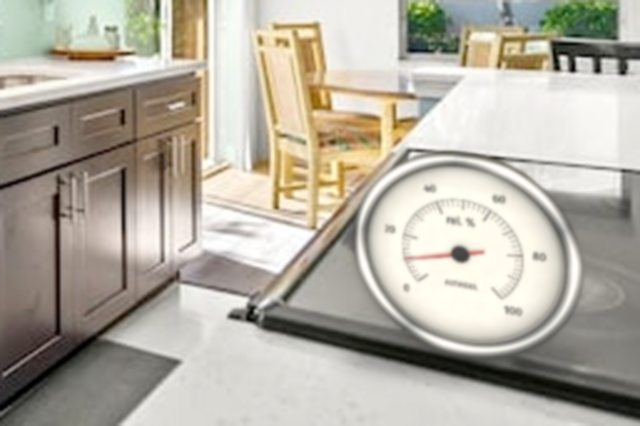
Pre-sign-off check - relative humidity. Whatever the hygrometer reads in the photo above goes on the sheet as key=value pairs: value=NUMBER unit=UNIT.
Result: value=10 unit=%
